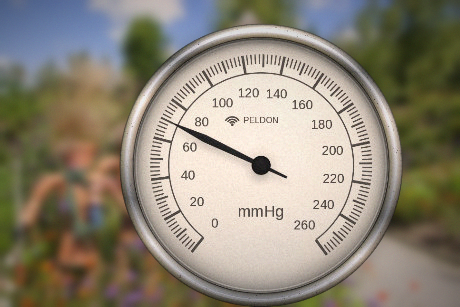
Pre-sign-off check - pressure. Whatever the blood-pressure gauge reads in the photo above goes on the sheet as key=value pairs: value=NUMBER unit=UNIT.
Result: value=70 unit=mmHg
